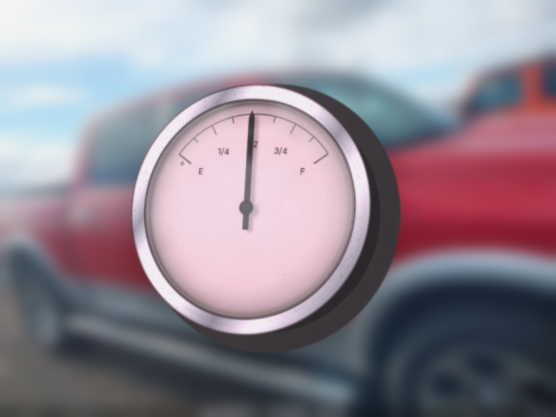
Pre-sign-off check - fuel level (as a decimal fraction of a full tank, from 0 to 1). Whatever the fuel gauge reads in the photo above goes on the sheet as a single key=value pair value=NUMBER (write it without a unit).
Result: value=0.5
